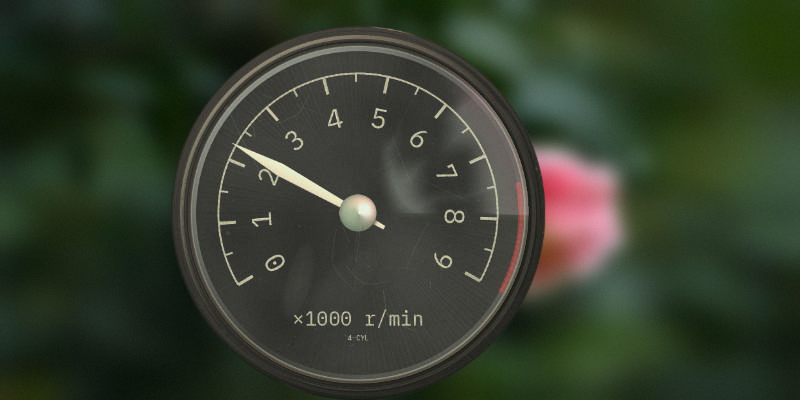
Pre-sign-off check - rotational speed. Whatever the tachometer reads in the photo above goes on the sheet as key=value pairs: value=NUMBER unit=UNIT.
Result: value=2250 unit=rpm
